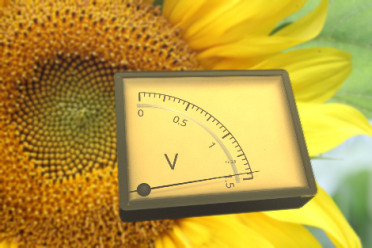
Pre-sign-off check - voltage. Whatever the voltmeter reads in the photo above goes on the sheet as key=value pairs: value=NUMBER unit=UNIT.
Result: value=1.45 unit=V
